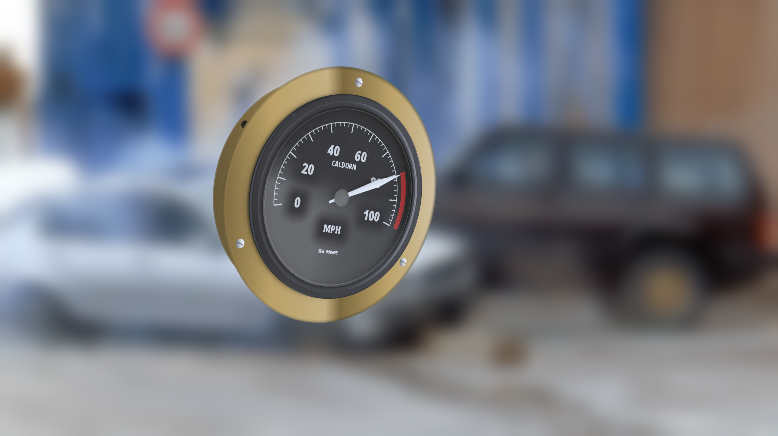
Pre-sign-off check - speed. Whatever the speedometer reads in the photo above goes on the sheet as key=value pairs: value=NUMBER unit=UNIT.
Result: value=80 unit=mph
